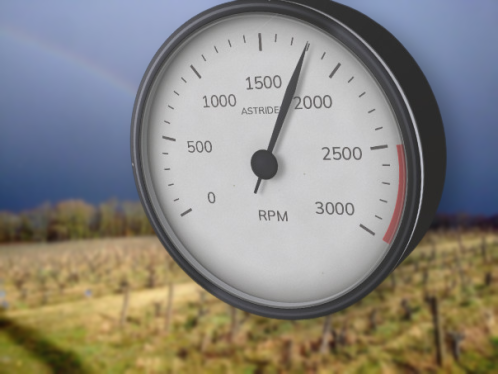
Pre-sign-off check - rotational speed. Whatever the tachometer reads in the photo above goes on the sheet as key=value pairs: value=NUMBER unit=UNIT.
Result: value=1800 unit=rpm
